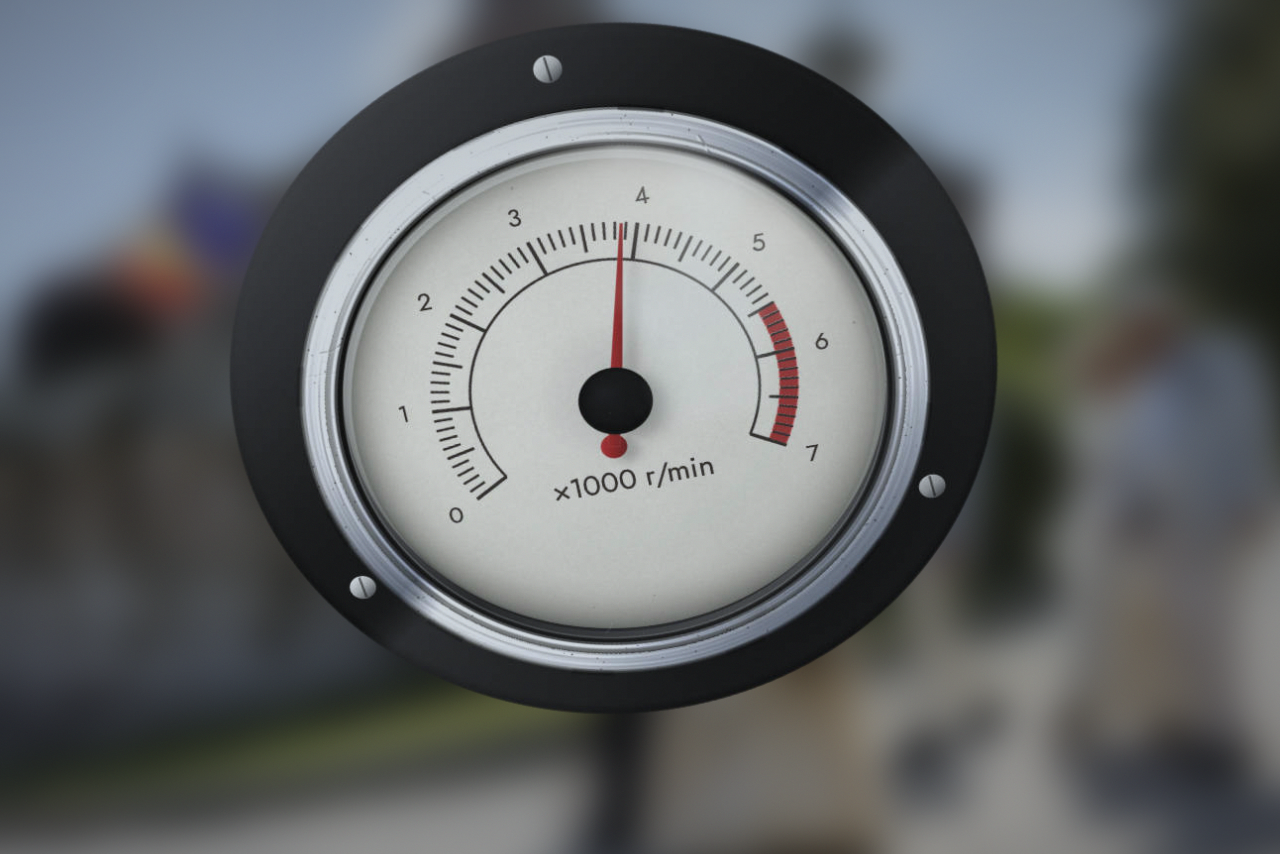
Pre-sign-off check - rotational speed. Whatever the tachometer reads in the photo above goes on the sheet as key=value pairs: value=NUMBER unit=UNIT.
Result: value=3850 unit=rpm
